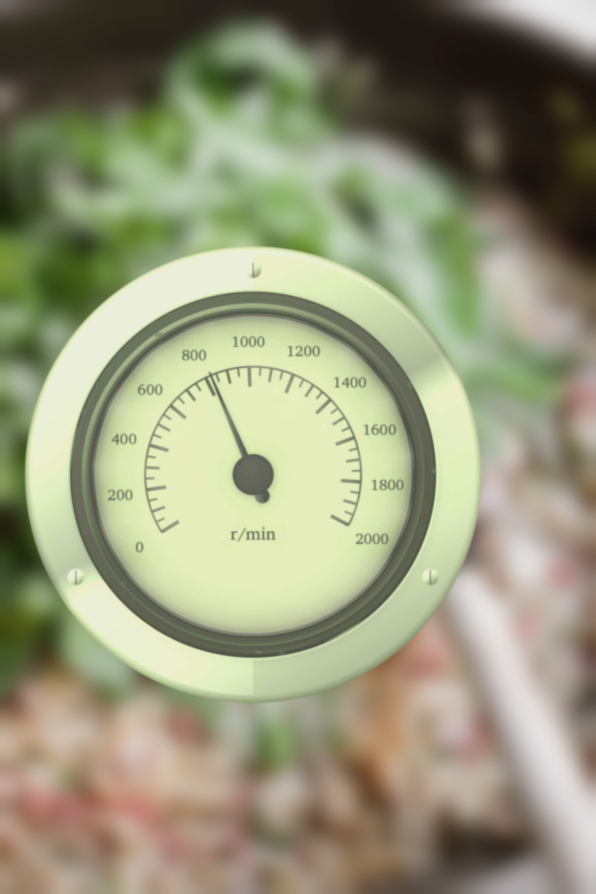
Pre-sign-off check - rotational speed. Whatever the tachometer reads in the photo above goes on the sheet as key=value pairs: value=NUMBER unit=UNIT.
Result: value=825 unit=rpm
